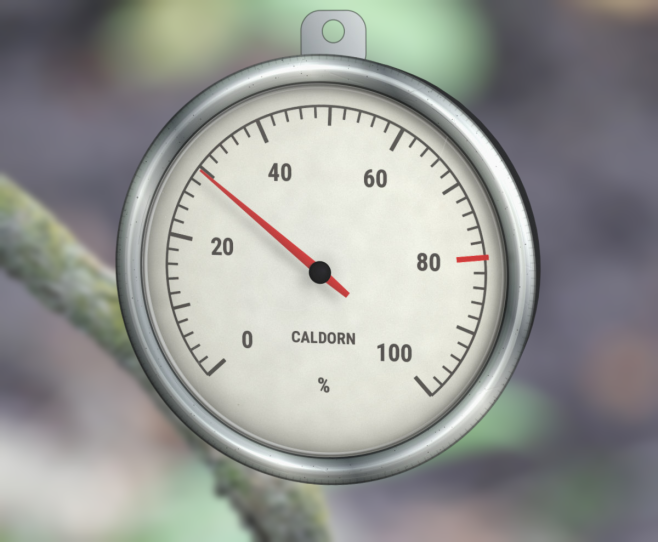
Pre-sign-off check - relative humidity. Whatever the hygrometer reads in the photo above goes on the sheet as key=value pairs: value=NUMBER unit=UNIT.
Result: value=30 unit=%
